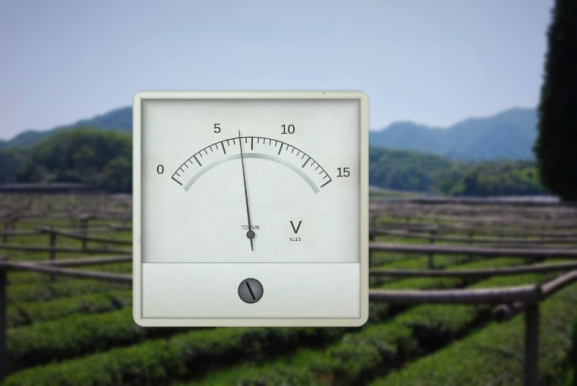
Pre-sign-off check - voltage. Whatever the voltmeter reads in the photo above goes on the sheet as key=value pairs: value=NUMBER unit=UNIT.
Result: value=6.5 unit=V
